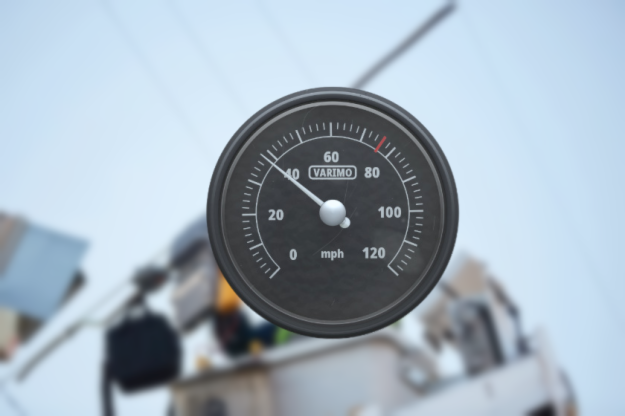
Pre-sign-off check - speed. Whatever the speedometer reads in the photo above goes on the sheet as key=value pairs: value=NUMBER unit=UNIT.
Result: value=38 unit=mph
